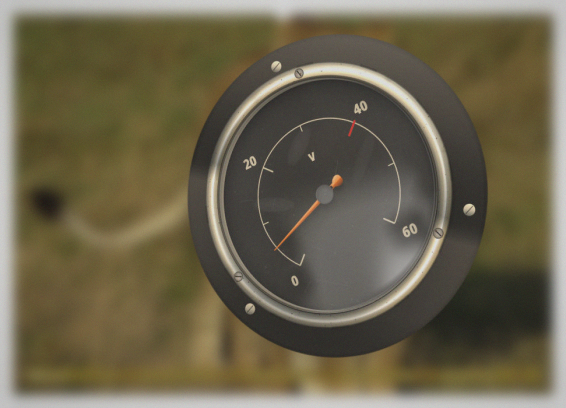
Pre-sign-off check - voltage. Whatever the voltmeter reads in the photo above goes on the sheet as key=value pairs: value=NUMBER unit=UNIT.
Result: value=5 unit=V
